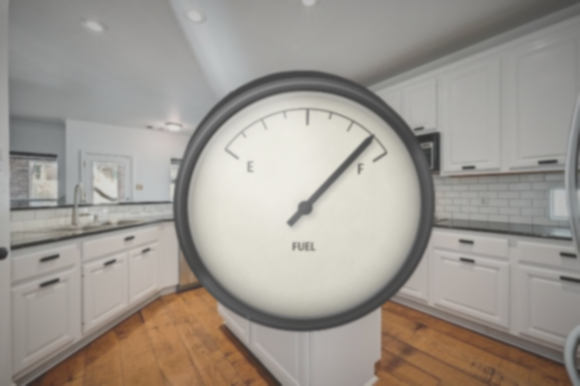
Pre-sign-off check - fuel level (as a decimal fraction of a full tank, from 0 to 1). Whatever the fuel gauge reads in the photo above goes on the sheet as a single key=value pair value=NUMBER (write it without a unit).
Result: value=0.875
